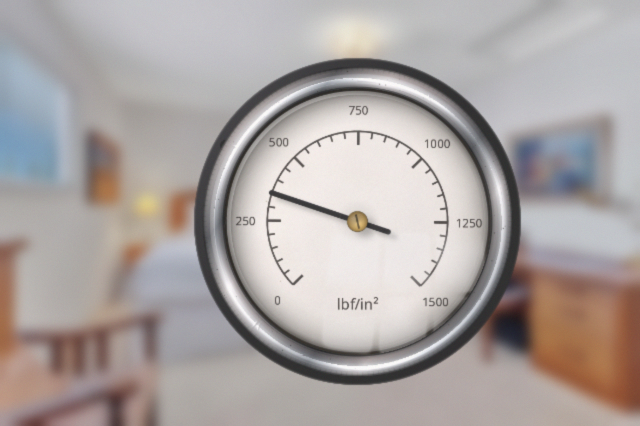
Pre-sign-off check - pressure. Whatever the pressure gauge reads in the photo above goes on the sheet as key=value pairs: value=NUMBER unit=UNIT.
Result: value=350 unit=psi
